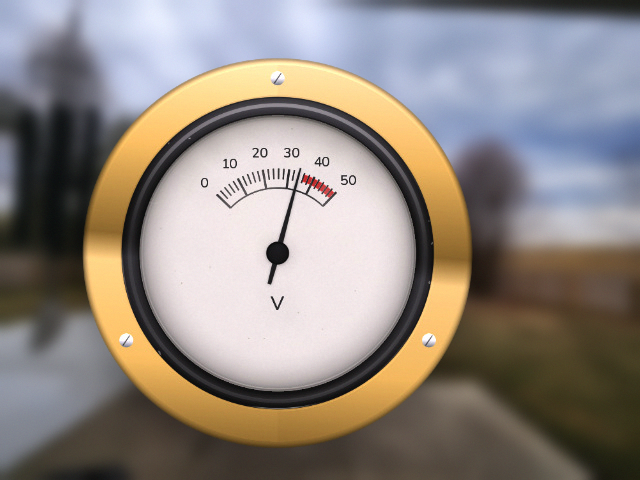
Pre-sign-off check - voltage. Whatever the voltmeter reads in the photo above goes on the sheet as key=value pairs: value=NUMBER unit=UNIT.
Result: value=34 unit=V
